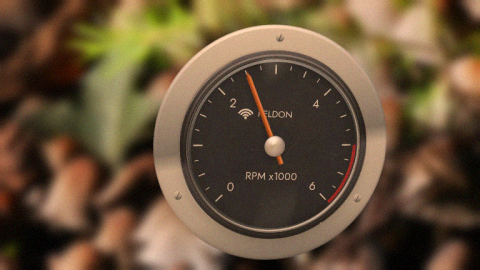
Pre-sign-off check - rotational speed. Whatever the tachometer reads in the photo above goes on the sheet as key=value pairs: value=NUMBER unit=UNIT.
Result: value=2500 unit=rpm
